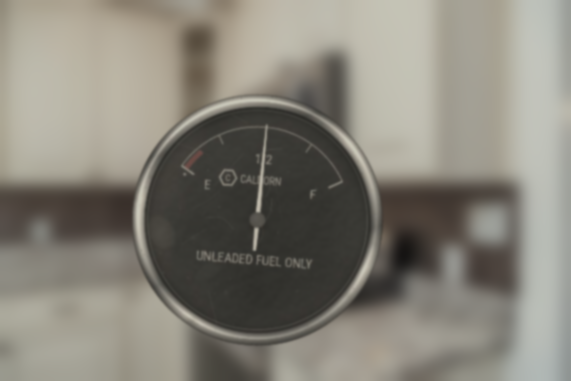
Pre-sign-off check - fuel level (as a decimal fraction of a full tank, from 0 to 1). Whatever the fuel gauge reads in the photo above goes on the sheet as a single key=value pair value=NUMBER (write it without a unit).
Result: value=0.5
